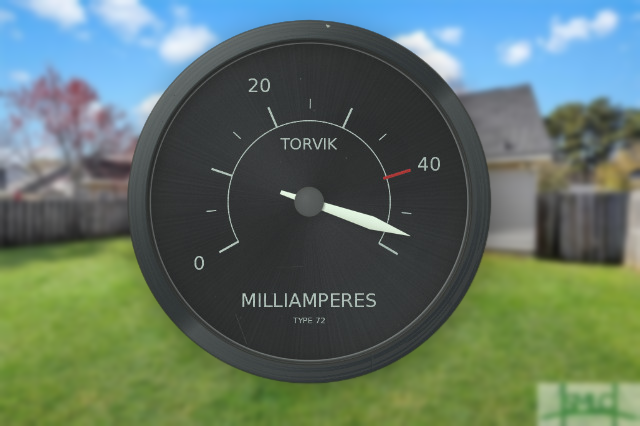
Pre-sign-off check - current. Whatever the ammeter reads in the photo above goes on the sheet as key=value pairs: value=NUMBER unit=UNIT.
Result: value=47.5 unit=mA
